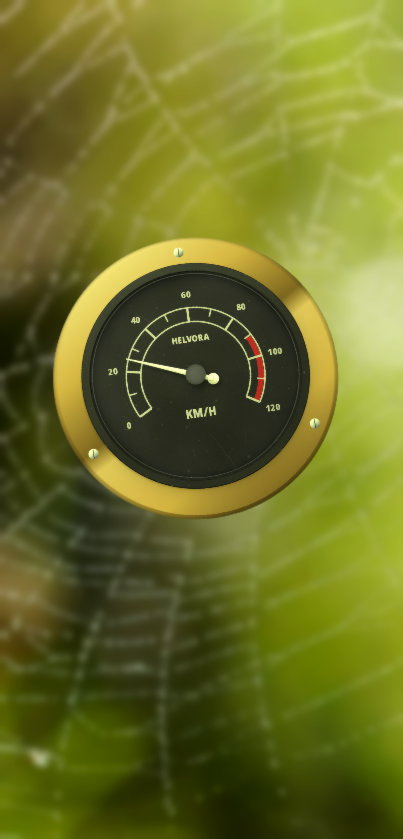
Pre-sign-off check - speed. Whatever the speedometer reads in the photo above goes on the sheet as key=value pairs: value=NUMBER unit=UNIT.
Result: value=25 unit=km/h
